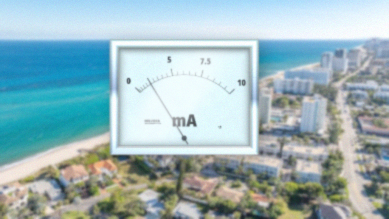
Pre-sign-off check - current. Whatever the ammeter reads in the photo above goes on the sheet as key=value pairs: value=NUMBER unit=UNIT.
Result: value=2.5 unit=mA
